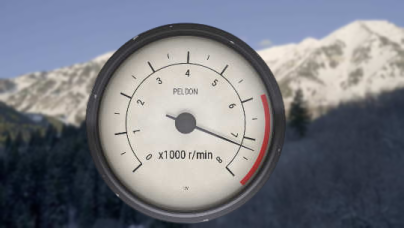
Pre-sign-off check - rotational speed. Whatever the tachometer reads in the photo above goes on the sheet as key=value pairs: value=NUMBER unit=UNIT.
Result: value=7250 unit=rpm
